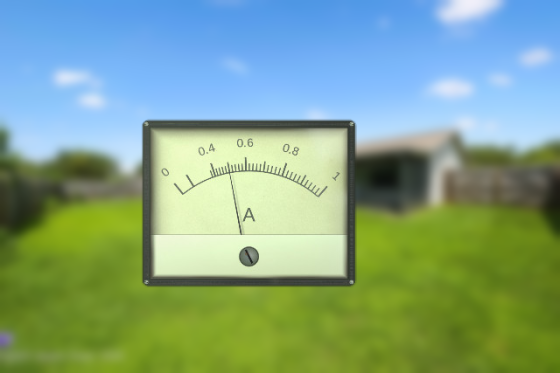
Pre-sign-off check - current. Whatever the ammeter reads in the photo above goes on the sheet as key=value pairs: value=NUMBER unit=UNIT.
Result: value=0.5 unit=A
